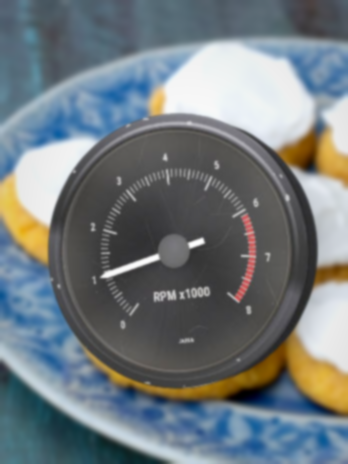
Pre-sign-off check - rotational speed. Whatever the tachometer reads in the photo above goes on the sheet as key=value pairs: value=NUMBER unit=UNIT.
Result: value=1000 unit=rpm
